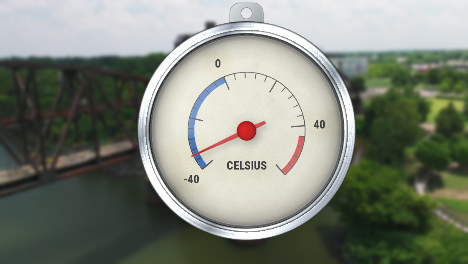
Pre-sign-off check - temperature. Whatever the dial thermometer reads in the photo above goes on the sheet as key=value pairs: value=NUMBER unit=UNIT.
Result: value=-34 unit=°C
